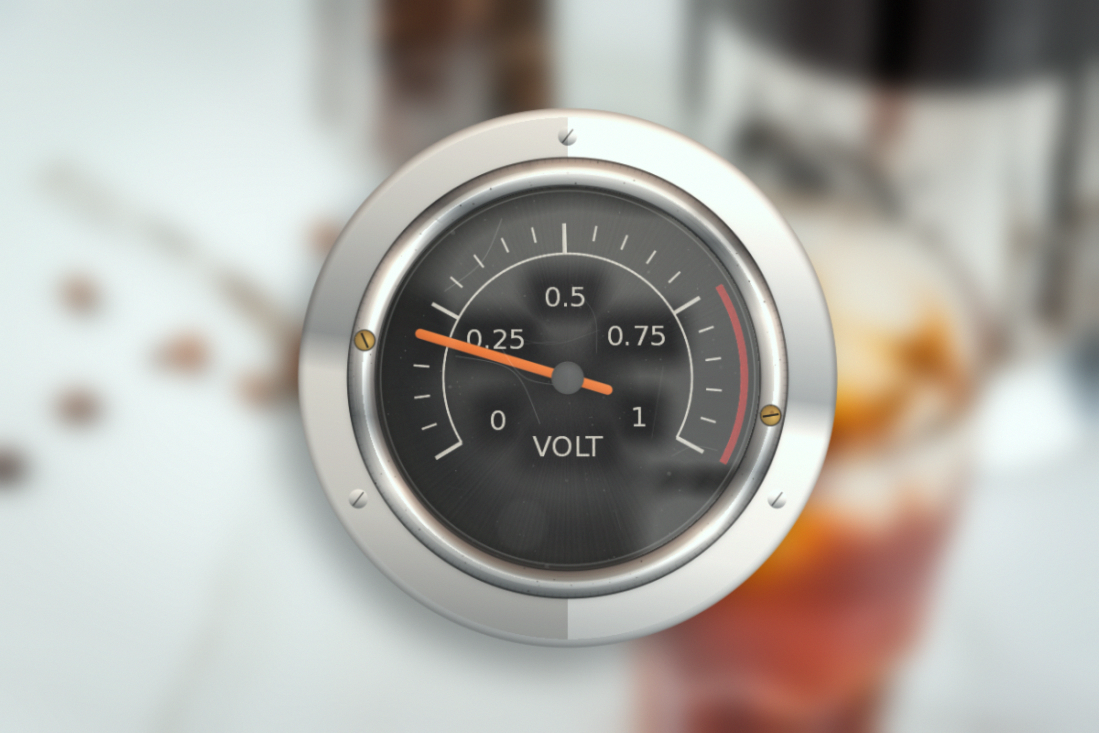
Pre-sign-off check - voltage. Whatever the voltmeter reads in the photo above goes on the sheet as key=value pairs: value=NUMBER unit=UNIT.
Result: value=0.2 unit=V
